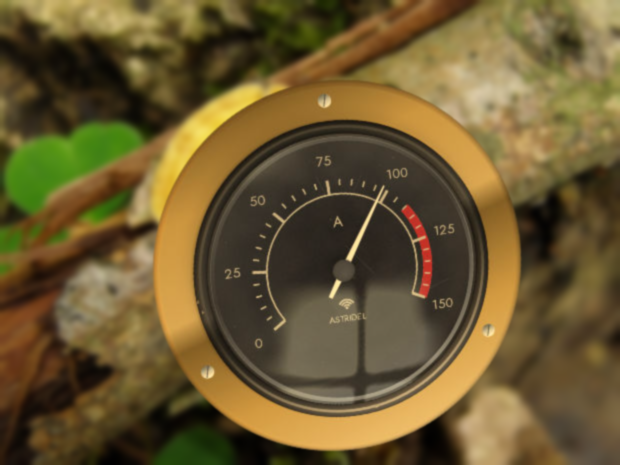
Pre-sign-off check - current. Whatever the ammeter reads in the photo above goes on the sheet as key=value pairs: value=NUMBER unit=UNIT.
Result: value=97.5 unit=A
